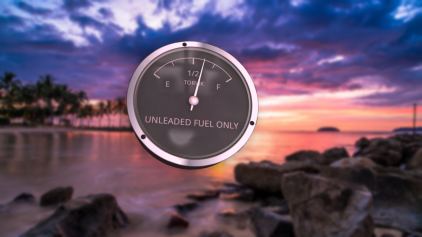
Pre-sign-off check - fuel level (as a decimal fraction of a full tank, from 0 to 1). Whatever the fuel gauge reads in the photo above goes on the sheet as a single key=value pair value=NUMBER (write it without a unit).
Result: value=0.625
